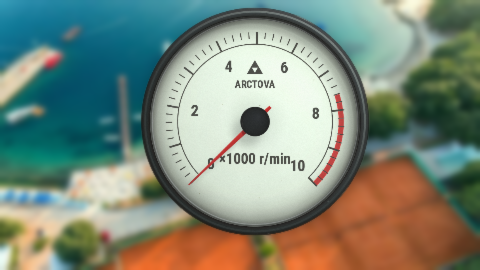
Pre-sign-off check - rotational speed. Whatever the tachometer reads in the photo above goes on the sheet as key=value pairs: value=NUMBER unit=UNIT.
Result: value=0 unit=rpm
